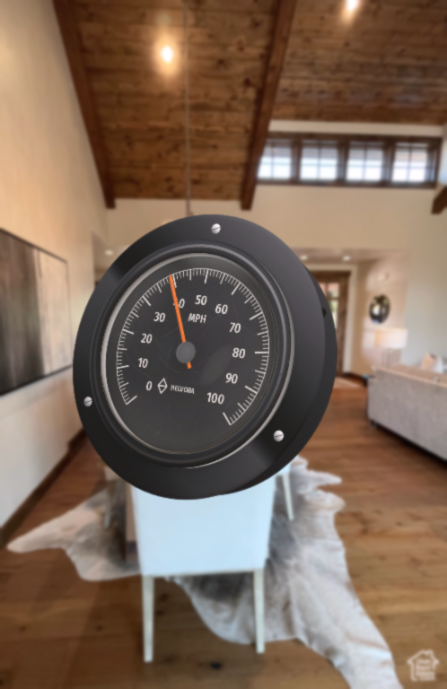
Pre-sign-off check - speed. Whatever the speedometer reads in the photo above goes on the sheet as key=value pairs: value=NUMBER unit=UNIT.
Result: value=40 unit=mph
